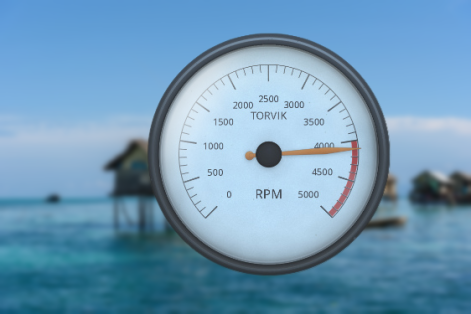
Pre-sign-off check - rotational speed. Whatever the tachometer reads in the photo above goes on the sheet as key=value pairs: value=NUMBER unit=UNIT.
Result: value=4100 unit=rpm
